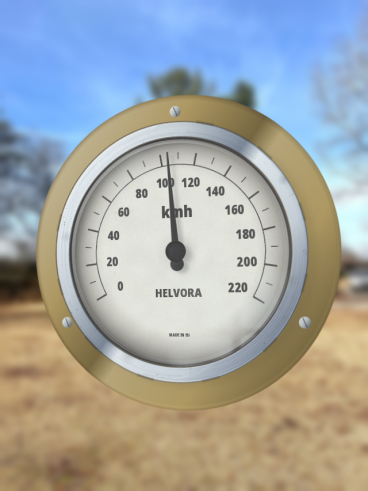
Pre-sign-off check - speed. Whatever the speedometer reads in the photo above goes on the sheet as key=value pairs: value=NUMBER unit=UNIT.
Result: value=105 unit=km/h
